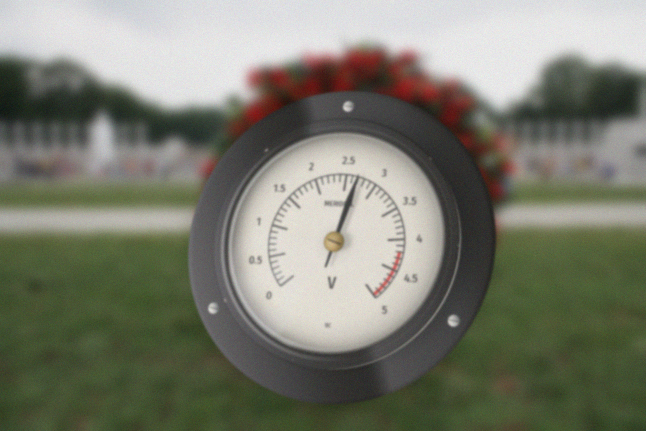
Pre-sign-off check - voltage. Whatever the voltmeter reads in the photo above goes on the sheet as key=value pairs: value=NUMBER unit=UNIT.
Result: value=2.7 unit=V
